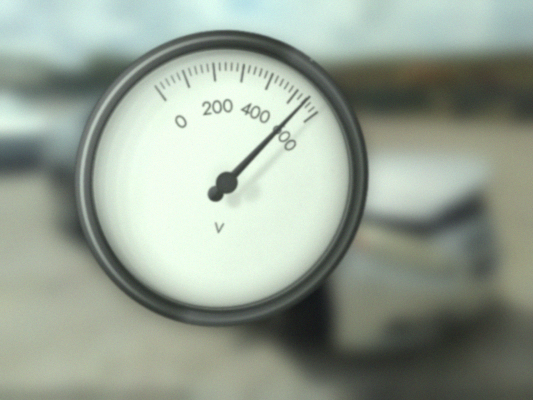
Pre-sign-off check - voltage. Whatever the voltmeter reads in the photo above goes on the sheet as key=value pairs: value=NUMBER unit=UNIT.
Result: value=540 unit=V
